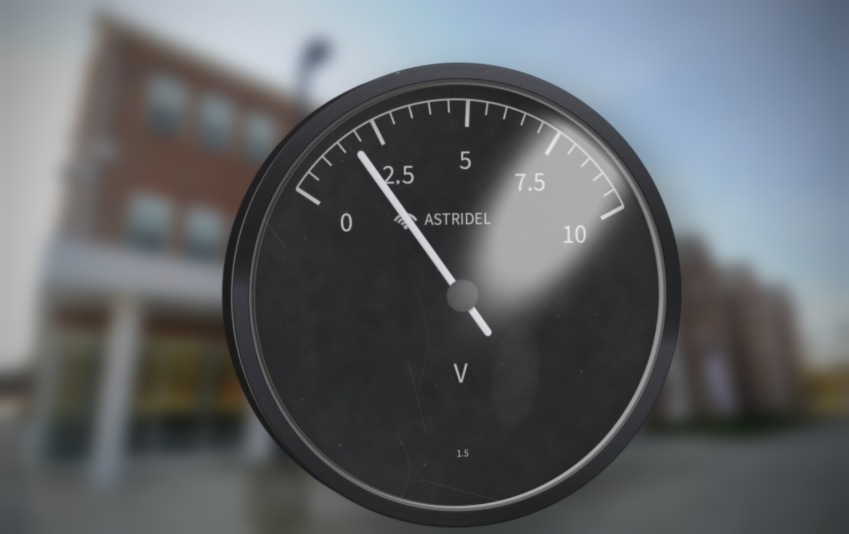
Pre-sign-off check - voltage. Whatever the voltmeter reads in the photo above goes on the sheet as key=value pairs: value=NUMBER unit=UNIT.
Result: value=1.75 unit=V
